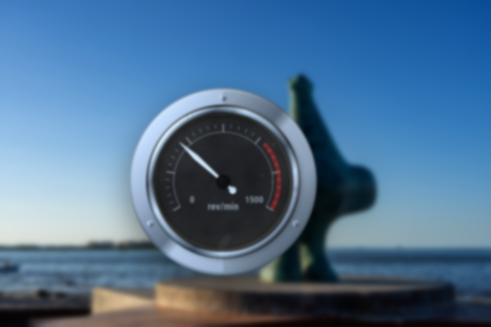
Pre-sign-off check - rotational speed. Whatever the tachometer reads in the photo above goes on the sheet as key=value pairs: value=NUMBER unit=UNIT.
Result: value=450 unit=rpm
